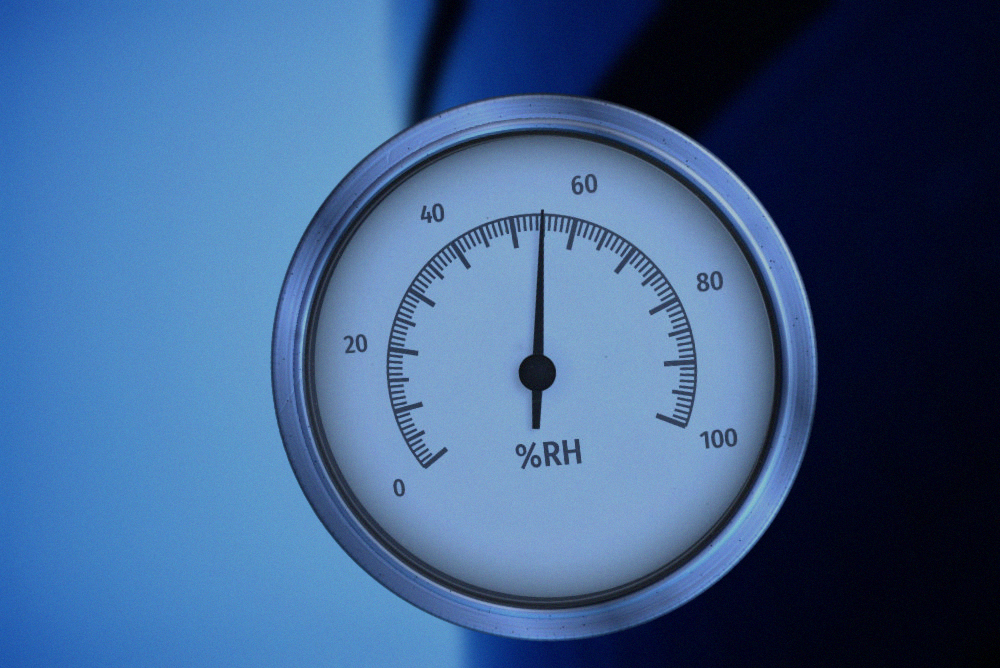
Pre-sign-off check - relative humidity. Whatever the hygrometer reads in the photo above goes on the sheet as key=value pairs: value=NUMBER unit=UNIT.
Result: value=55 unit=%
